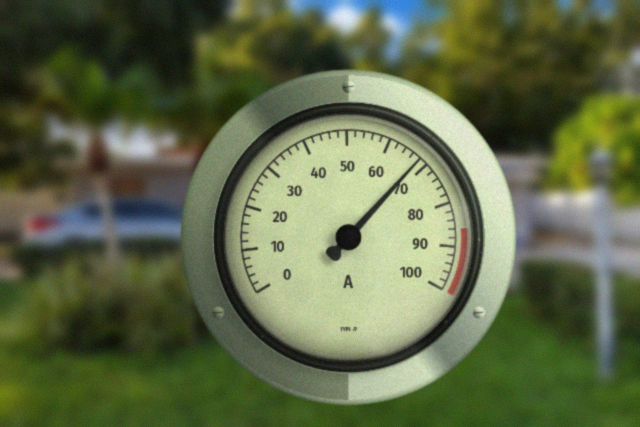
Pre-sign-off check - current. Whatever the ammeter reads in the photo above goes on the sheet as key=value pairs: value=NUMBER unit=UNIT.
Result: value=68 unit=A
